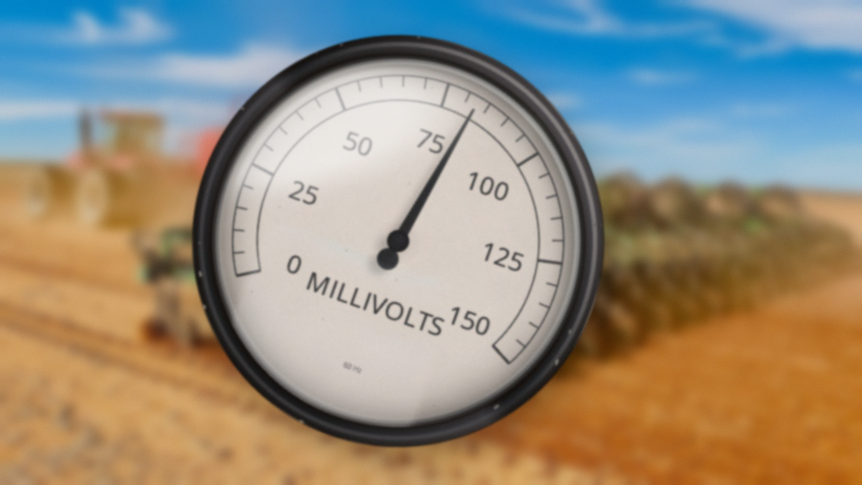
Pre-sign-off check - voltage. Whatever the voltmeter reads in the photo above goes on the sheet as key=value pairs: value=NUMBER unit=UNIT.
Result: value=82.5 unit=mV
